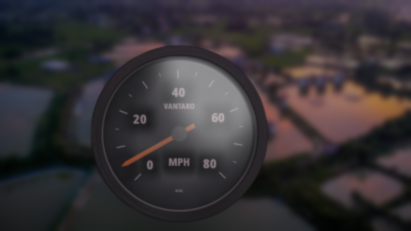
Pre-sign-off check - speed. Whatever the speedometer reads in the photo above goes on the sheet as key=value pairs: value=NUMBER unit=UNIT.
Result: value=5 unit=mph
